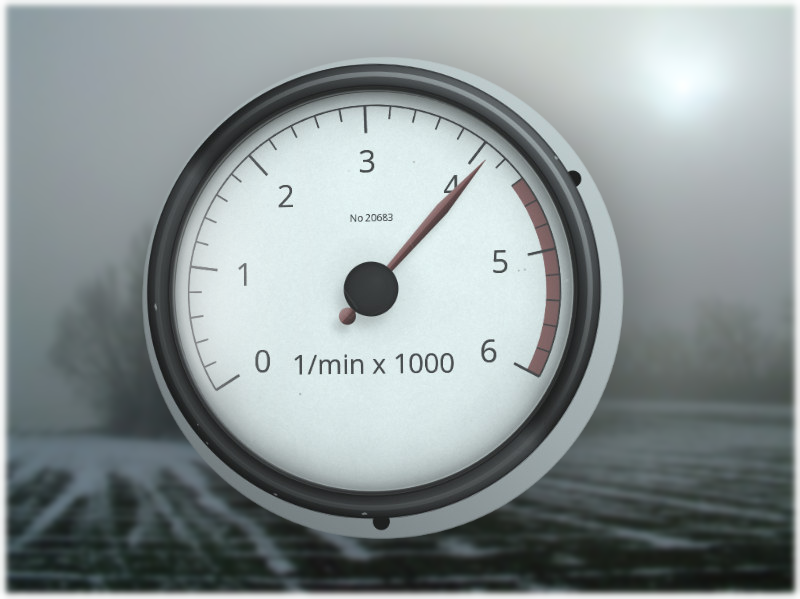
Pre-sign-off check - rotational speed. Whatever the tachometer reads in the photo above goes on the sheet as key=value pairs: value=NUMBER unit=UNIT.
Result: value=4100 unit=rpm
